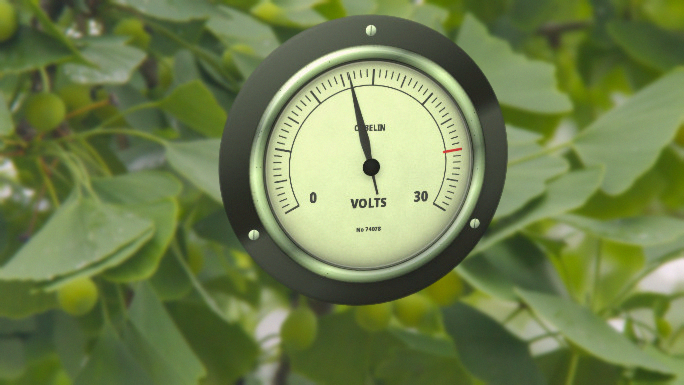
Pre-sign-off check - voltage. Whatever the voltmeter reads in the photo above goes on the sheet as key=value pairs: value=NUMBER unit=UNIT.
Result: value=13 unit=V
